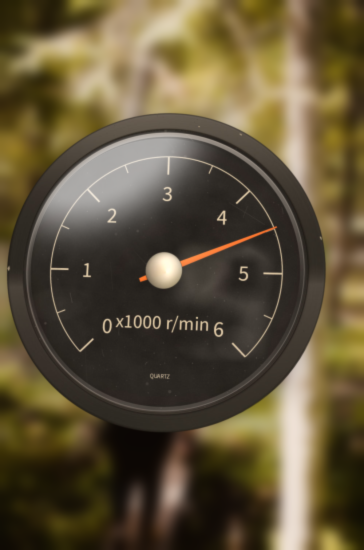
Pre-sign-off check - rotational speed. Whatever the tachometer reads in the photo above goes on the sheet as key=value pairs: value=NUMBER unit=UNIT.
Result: value=4500 unit=rpm
